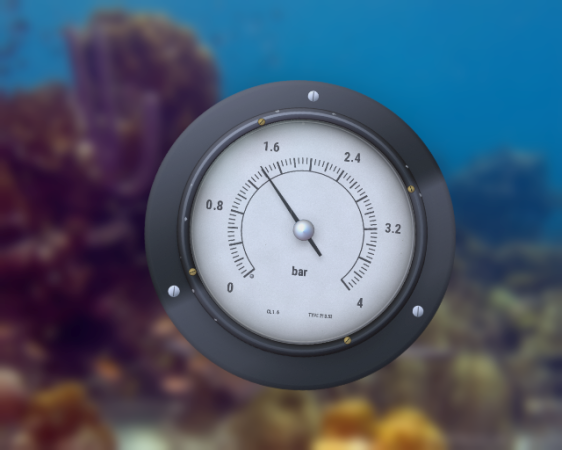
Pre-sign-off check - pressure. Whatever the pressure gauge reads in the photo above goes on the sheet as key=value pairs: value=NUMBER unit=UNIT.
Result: value=1.4 unit=bar
